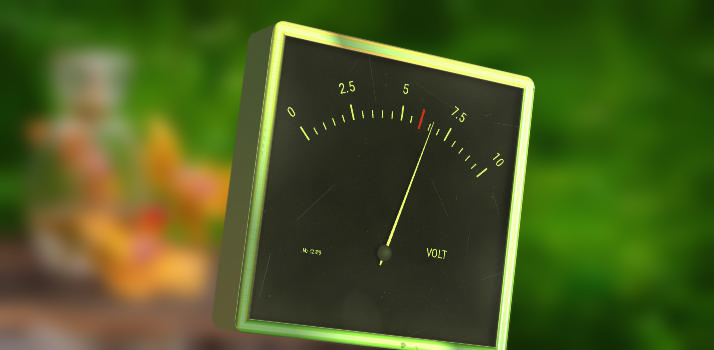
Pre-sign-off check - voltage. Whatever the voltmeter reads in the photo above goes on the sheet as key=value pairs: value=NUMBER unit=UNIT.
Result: value=6.5 unit=V
